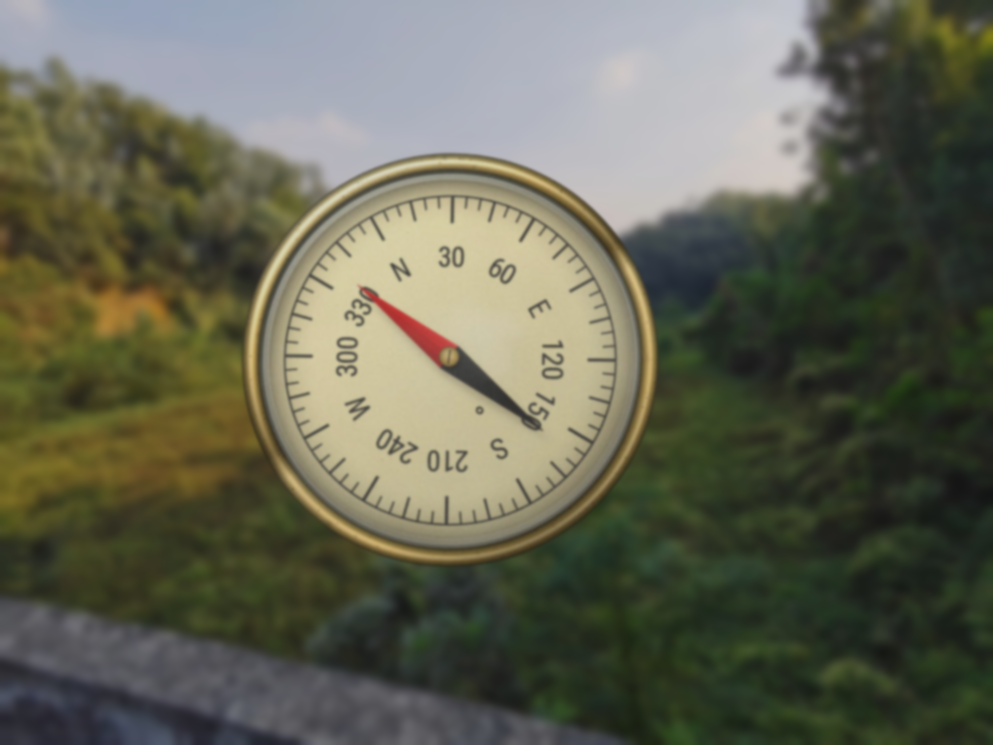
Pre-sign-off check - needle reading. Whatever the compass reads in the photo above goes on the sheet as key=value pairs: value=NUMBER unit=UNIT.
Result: value=337.5 unit=°
